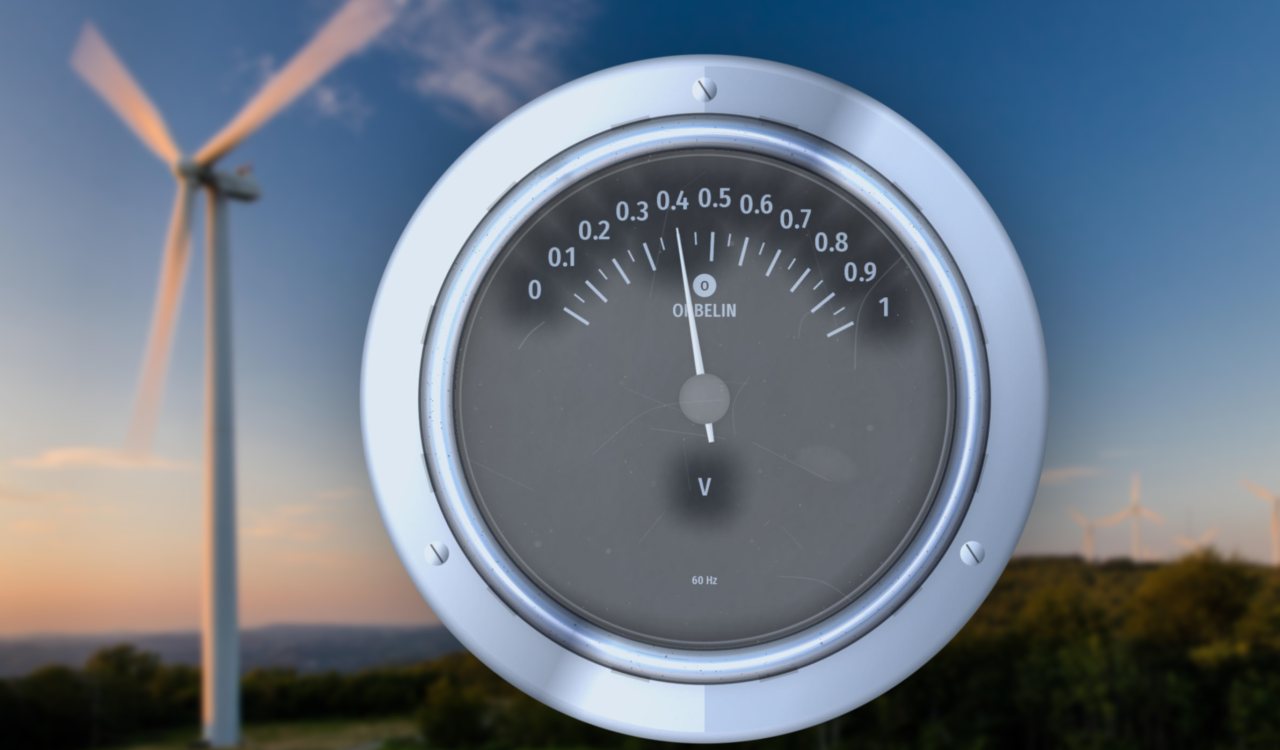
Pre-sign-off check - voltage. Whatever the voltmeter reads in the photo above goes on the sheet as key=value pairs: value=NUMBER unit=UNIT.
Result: value=0.4 unit=V
